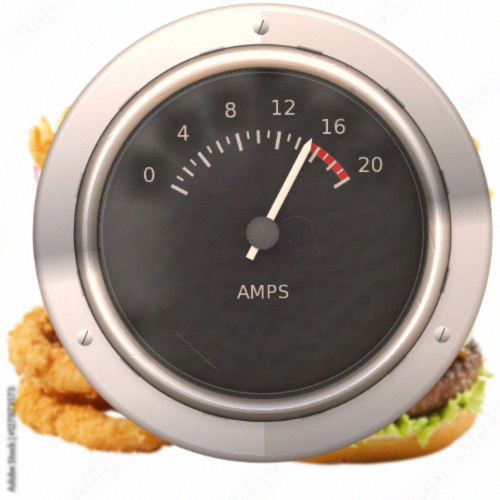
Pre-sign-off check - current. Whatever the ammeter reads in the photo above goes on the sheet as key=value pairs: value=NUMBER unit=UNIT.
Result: value=15 unit=A
